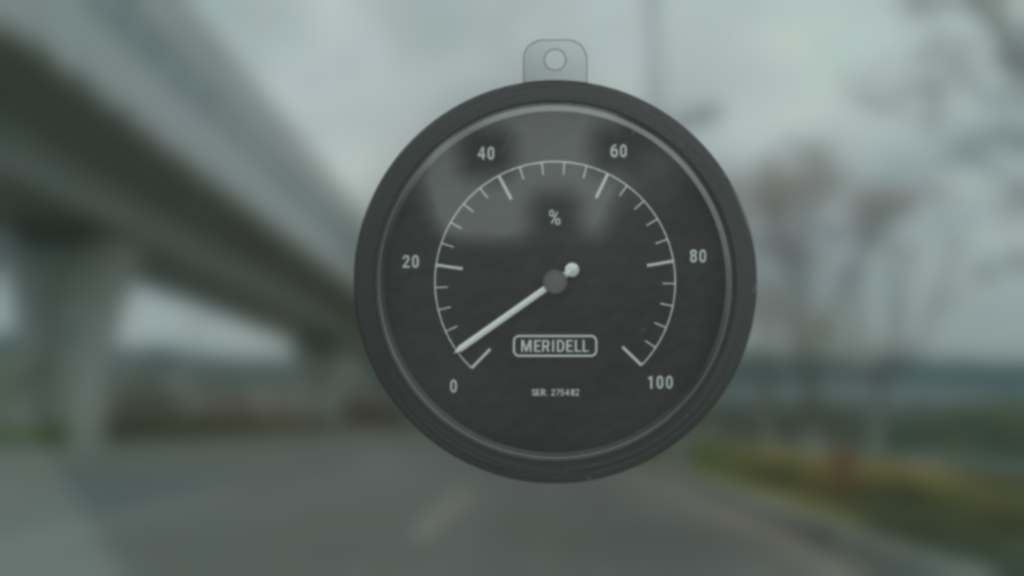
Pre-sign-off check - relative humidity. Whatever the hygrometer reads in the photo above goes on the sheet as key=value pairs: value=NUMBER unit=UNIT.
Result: value=4 unit=%
